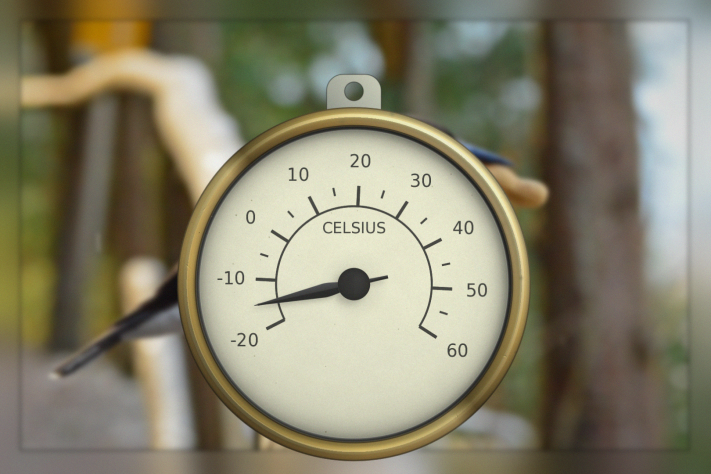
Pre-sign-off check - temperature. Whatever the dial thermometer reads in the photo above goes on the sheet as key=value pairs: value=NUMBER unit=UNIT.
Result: value=-15 unit=°C
